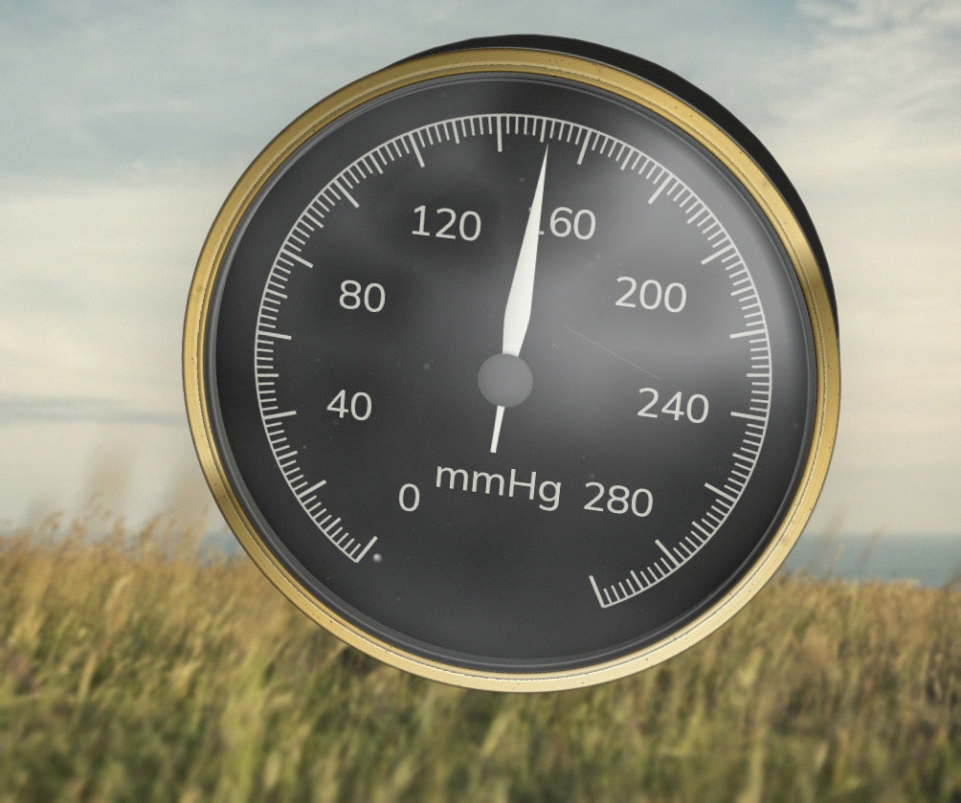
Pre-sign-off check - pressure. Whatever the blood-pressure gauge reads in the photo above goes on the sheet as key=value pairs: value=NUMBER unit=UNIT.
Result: value=152 unit=mmHg
